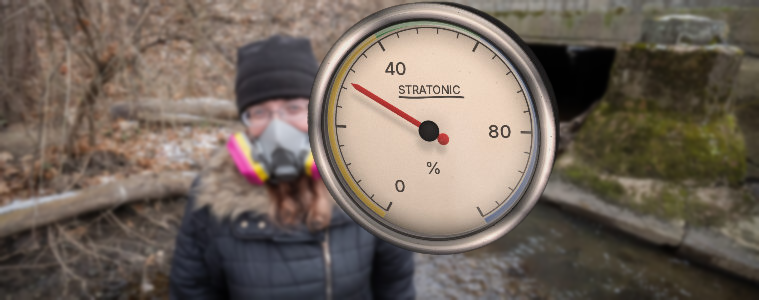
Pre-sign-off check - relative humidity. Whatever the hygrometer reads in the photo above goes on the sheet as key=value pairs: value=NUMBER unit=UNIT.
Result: value=30 unit=%
